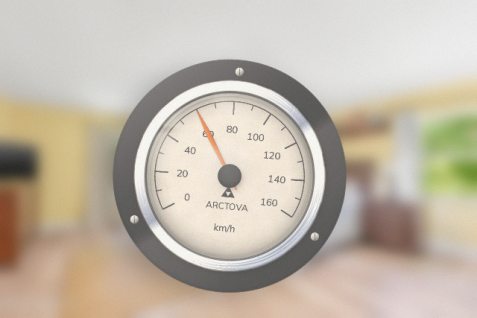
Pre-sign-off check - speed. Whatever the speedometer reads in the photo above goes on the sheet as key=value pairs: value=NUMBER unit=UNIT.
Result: value=60 unit=km/h
